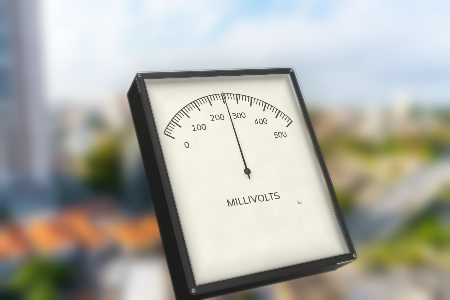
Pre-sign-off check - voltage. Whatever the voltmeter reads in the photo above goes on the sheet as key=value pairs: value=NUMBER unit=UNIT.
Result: value=250 unit=mV
